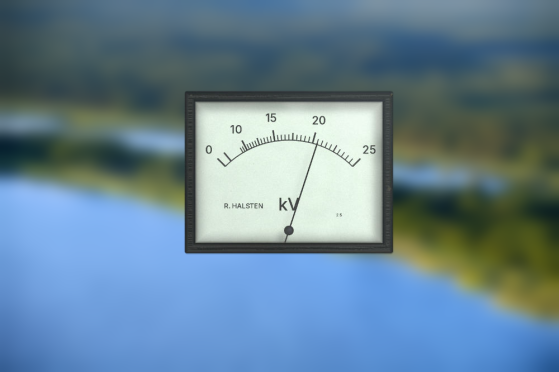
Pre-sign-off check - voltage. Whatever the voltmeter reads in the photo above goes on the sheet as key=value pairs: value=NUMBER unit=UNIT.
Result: value=20.5 unit=kV
